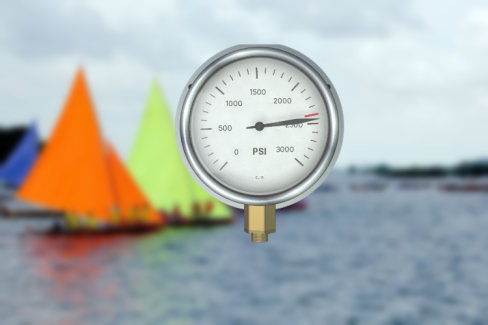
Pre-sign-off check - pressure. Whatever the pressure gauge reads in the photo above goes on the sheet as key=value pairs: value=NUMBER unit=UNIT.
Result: value=2450 unit=psi
